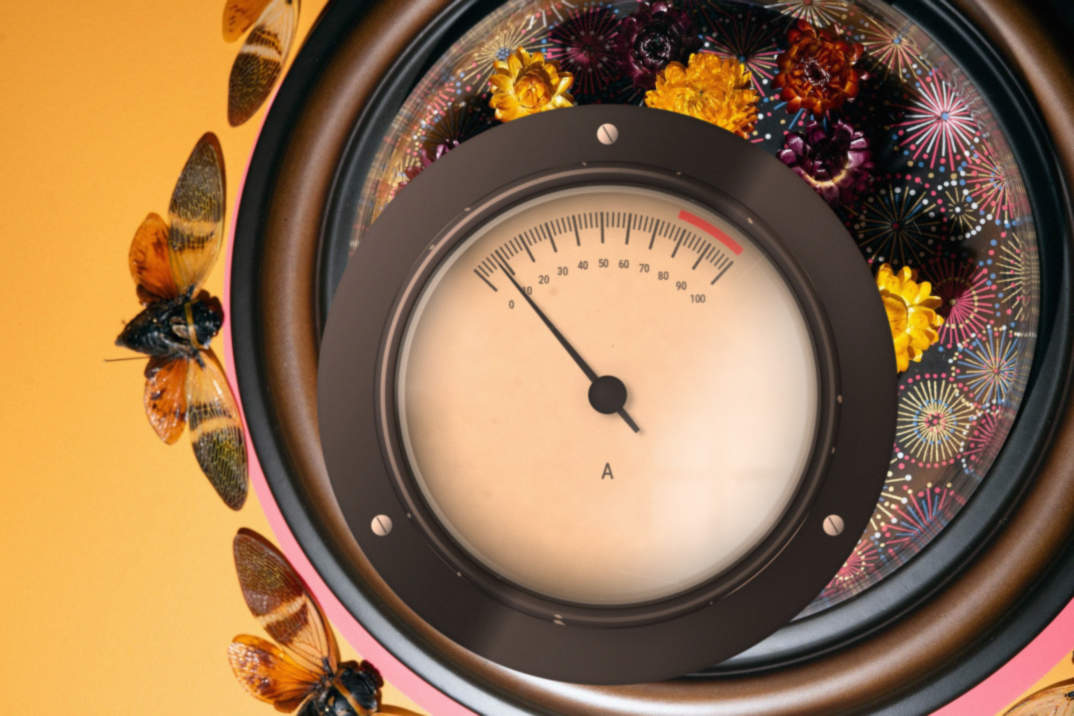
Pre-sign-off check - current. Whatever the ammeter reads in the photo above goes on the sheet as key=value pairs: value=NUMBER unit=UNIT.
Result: value=8 unit=A
